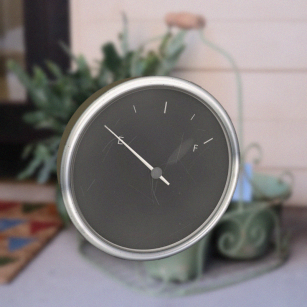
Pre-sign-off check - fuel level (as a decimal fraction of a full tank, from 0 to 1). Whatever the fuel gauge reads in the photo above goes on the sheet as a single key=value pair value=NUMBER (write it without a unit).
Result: value=0
